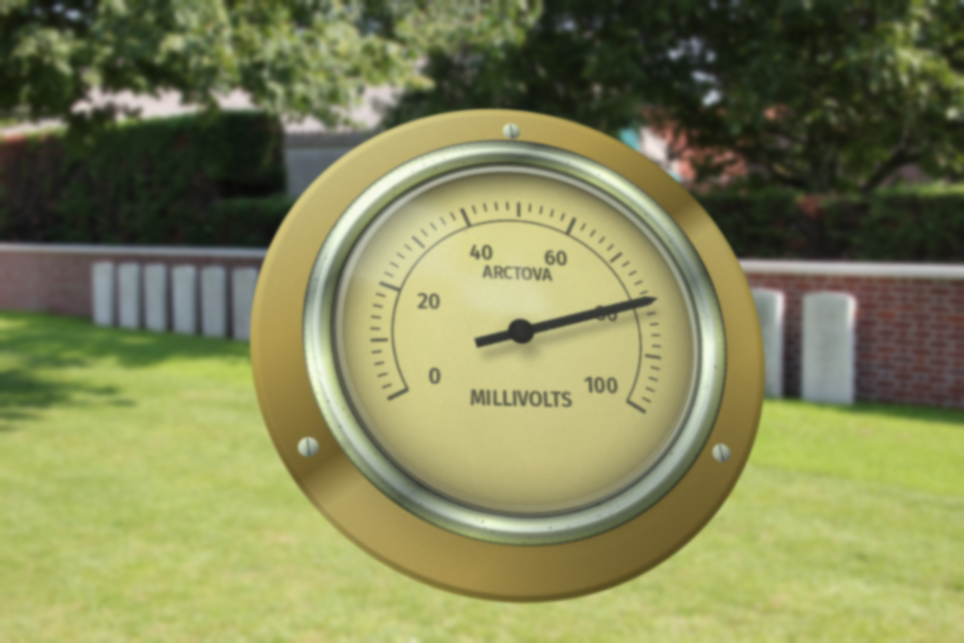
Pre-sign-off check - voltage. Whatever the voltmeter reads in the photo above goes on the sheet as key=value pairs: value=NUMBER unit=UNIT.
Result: value=80 unit=mV
